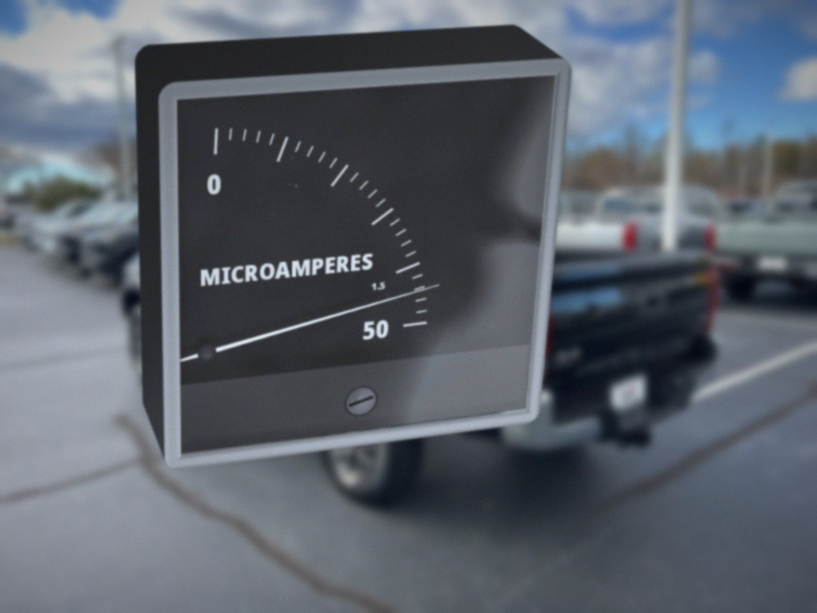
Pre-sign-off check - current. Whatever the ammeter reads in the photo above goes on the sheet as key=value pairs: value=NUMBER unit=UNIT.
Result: value=44 unit=µA
